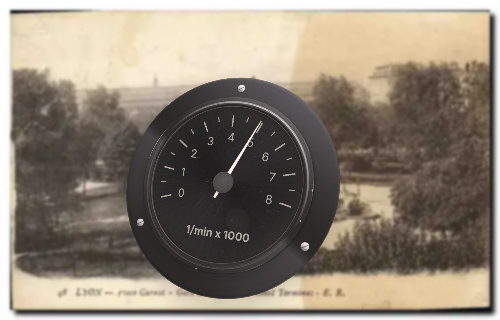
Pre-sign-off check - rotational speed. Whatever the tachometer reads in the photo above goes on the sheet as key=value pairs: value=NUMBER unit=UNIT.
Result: value=5000 unit=rpm
